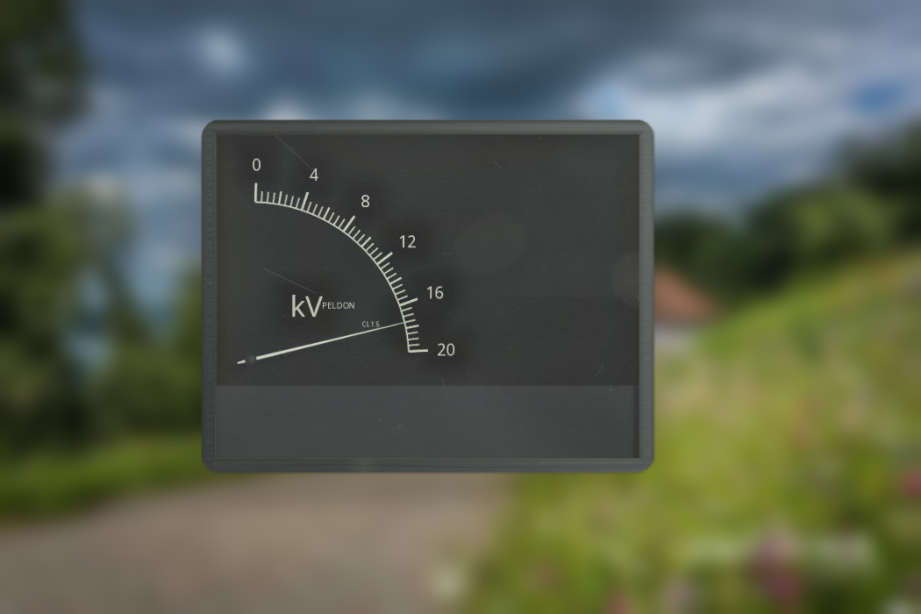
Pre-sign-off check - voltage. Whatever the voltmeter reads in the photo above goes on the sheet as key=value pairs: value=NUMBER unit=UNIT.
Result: value=17.5 unit=kV
